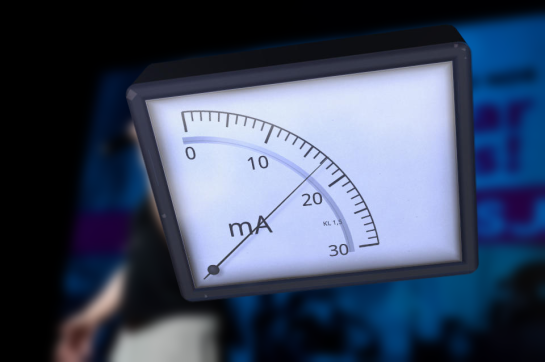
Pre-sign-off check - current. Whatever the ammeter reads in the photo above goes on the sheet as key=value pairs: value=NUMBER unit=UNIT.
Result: value=17 unit=mA
